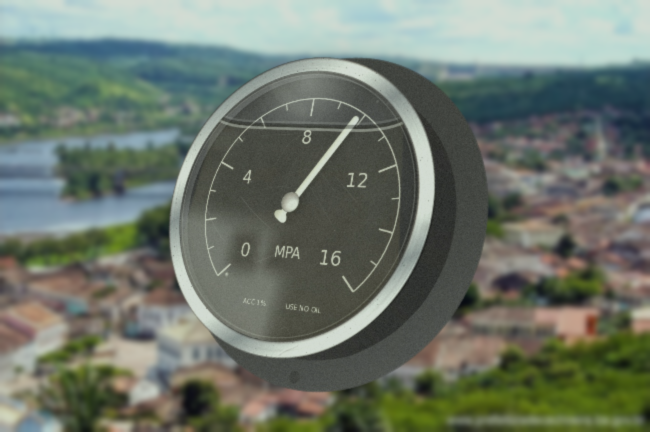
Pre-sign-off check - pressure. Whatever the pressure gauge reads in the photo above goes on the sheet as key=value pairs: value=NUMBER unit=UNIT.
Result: value=10 unit=MPa
